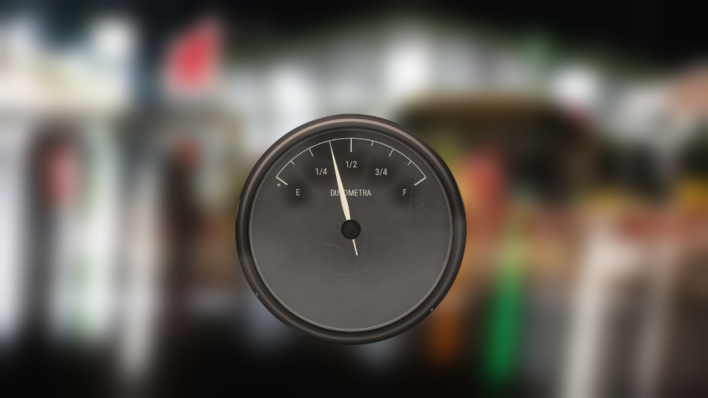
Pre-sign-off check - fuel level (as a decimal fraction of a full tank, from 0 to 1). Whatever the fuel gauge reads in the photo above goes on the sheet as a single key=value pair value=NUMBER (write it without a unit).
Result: value=0.375
